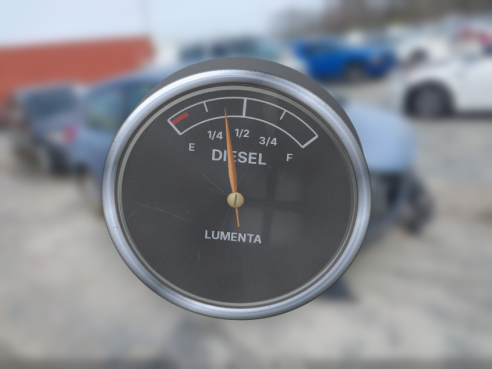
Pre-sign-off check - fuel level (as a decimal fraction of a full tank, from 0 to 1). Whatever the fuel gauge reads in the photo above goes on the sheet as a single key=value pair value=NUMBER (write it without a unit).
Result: value=0.375
